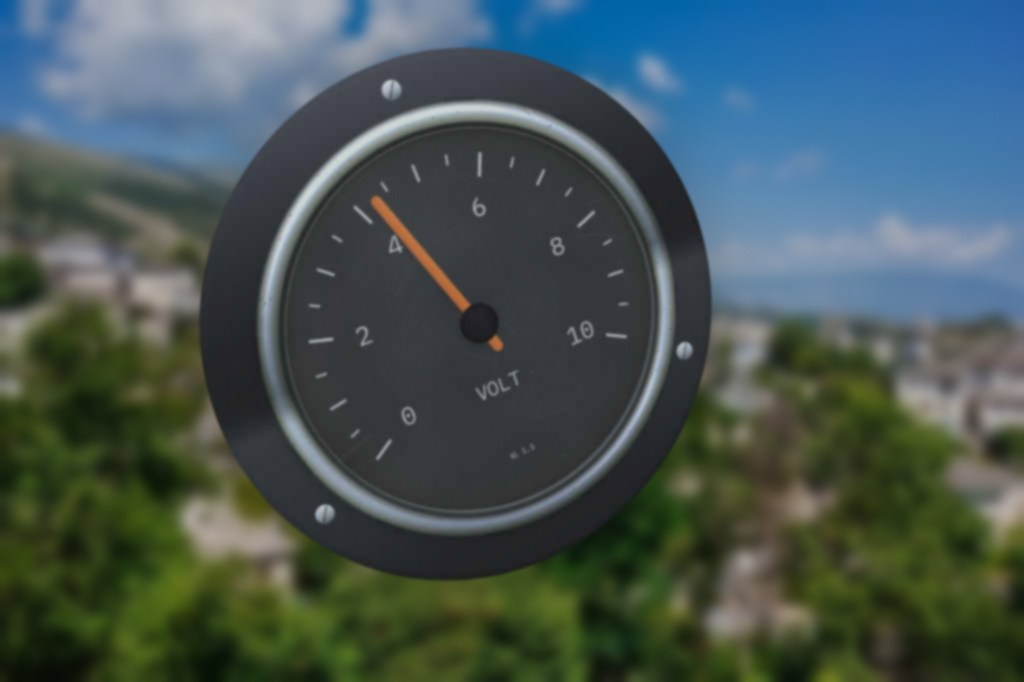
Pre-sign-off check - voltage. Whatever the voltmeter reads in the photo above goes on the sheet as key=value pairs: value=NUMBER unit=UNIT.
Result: value=4.25 unit=V
